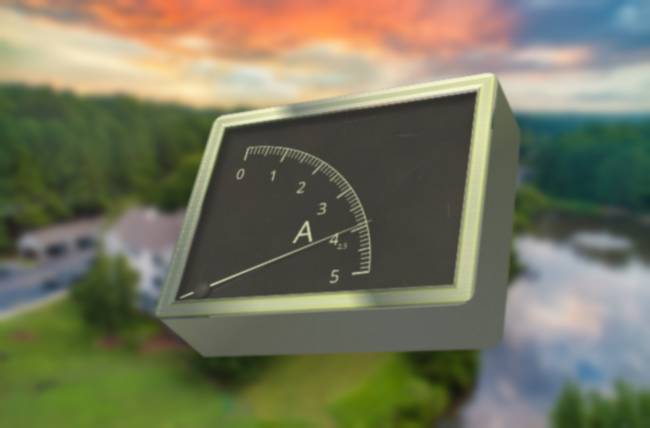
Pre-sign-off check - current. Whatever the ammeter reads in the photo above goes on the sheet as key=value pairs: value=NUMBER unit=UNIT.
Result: value=4 unit=A
